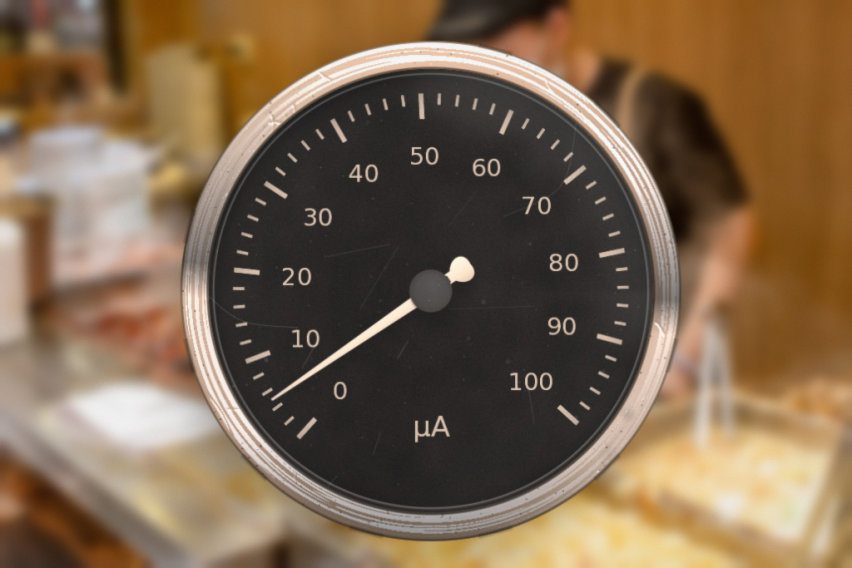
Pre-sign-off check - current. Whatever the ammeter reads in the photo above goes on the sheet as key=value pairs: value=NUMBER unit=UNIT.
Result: value=5 unit=µA
